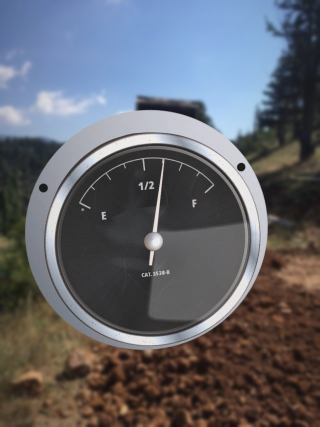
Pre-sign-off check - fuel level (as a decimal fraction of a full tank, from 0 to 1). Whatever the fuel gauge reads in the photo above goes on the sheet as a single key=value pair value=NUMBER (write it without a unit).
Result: value=0.625
